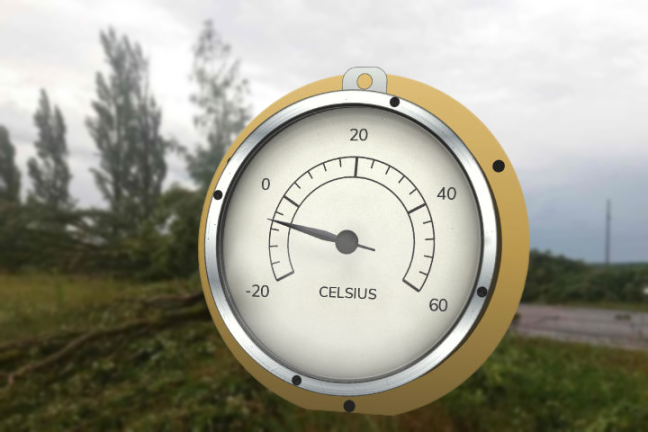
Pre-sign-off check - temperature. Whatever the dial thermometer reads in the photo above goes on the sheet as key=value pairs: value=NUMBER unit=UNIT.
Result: value=-6 unit=°C
